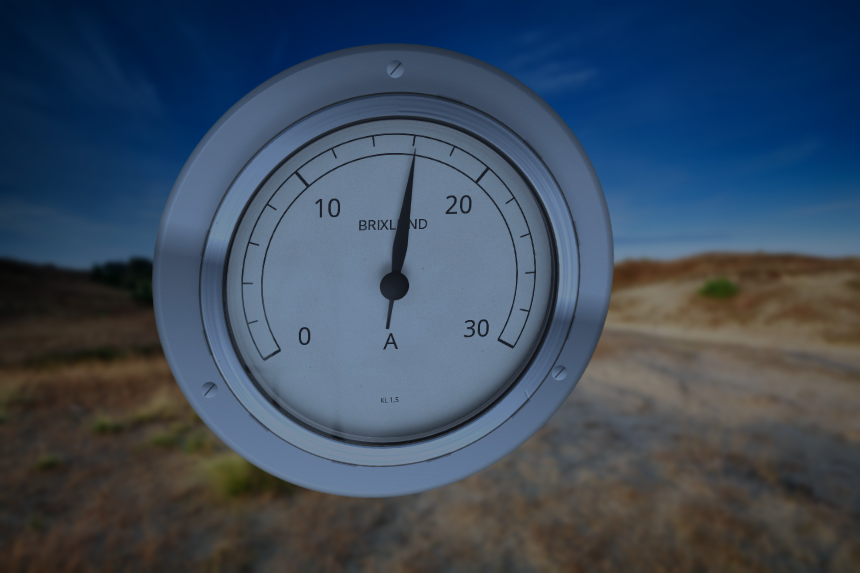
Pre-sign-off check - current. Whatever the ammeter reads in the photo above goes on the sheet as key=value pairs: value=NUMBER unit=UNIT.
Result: value=16 unit=A
